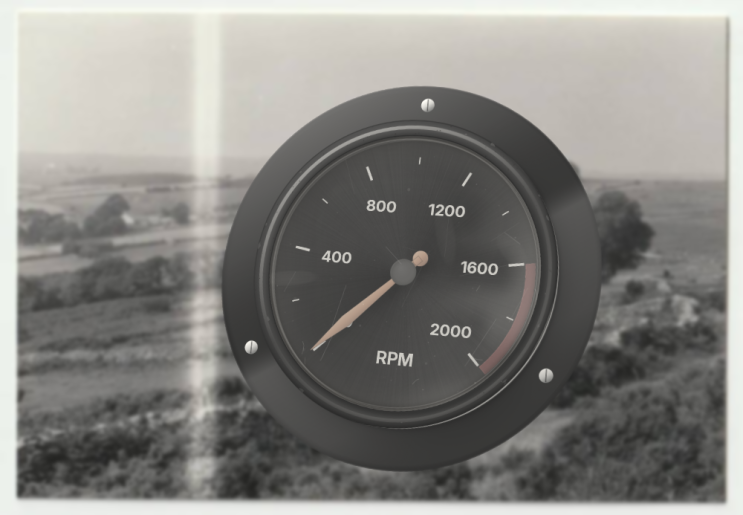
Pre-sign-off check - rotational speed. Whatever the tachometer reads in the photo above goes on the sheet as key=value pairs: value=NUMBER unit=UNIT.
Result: value=0 unit=rpm
